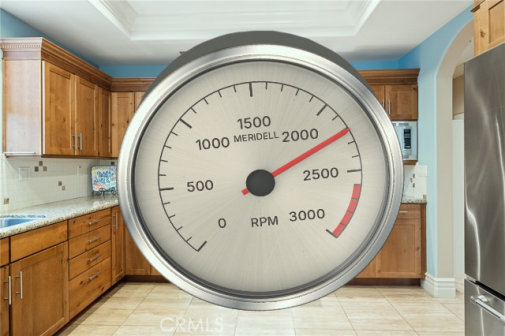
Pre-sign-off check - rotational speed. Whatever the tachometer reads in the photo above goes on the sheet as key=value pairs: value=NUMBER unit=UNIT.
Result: value=2200 unit=rpm
